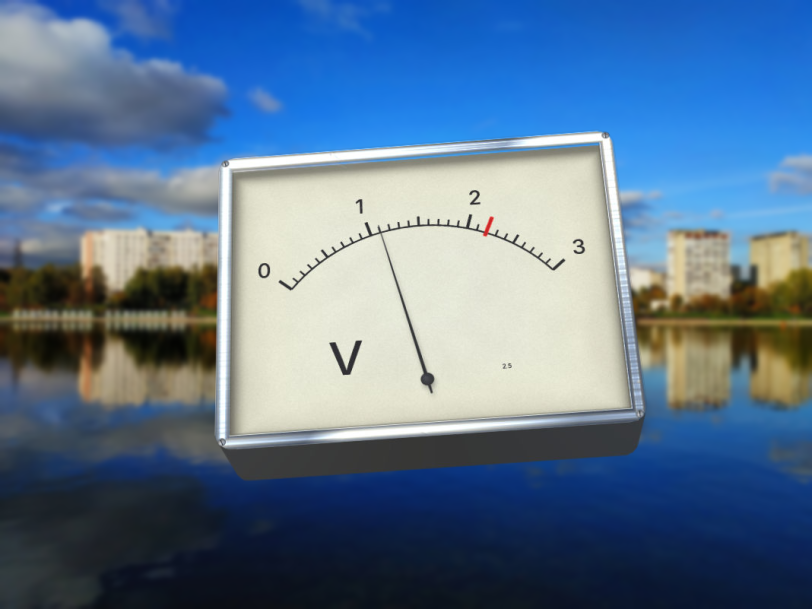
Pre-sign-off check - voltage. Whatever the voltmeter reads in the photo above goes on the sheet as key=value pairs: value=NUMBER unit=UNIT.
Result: value=1.1 unit=V
